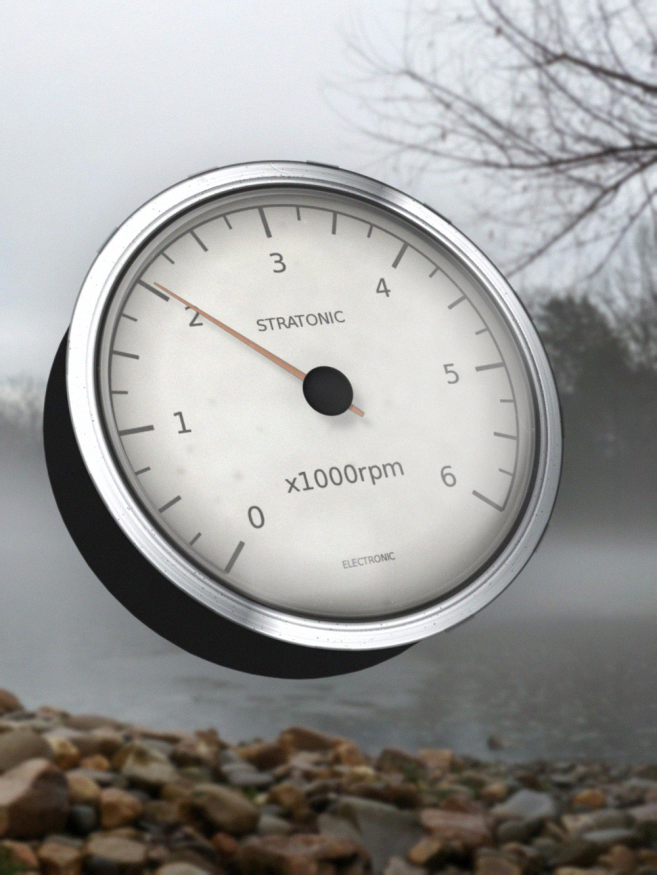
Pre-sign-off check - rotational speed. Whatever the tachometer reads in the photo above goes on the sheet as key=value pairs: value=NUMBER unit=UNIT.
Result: value=2000 unit=rpm
